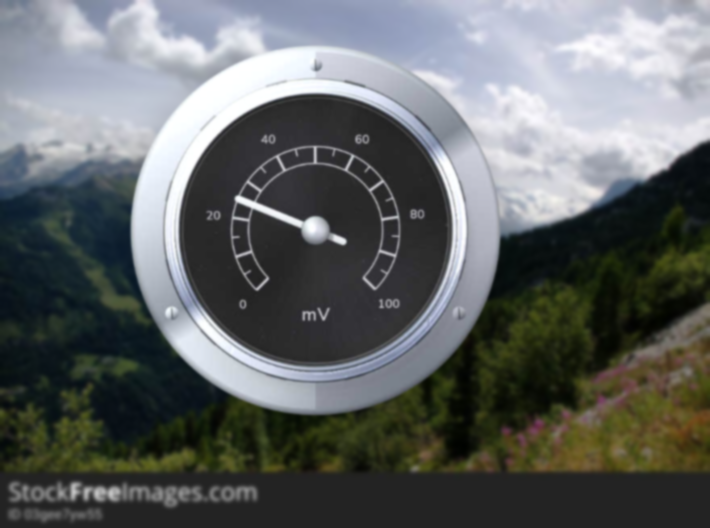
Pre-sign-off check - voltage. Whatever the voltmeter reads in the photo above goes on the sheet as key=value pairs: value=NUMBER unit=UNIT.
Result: value=25 unit=mV
